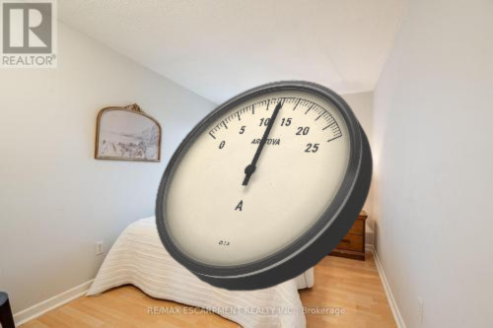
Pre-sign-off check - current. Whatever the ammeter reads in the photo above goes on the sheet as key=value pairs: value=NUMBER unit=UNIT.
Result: value=12.5 unit=A
